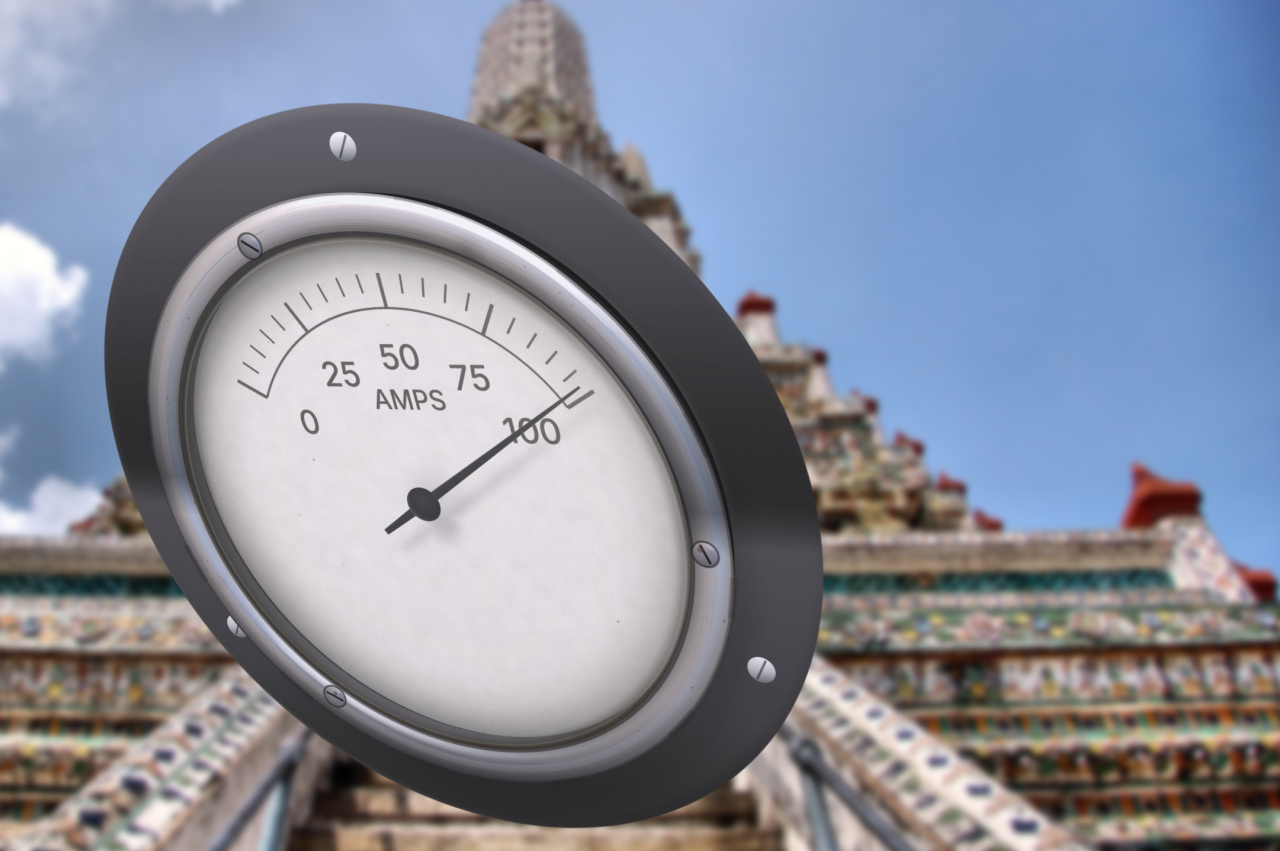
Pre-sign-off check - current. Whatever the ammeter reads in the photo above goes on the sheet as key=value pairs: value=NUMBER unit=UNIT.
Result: value=97.5 unit=A
